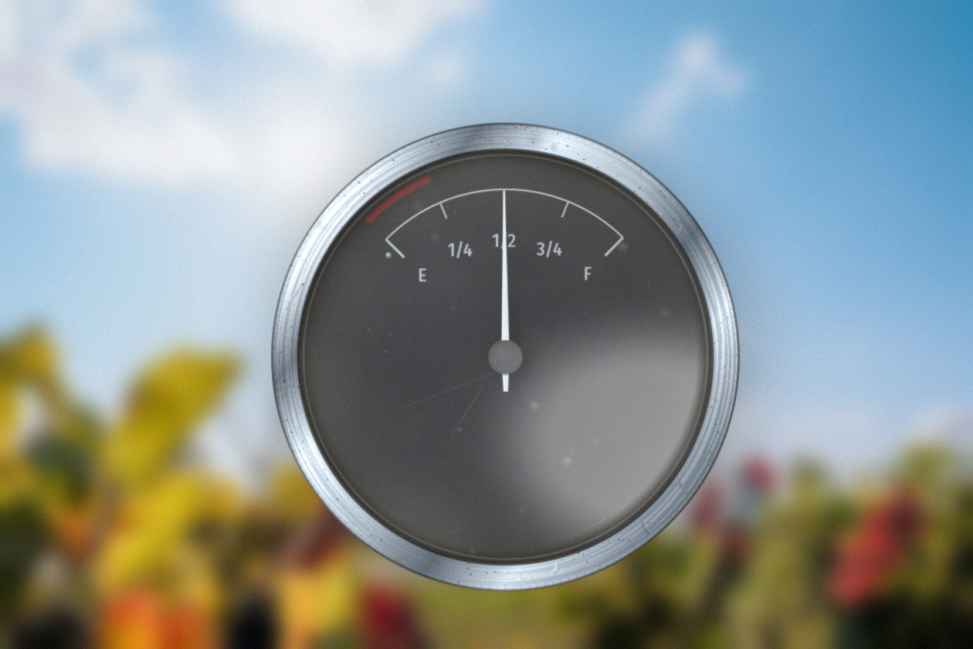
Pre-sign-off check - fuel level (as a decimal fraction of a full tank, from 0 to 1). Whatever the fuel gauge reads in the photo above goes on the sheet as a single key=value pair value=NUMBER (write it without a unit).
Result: value=0.5
